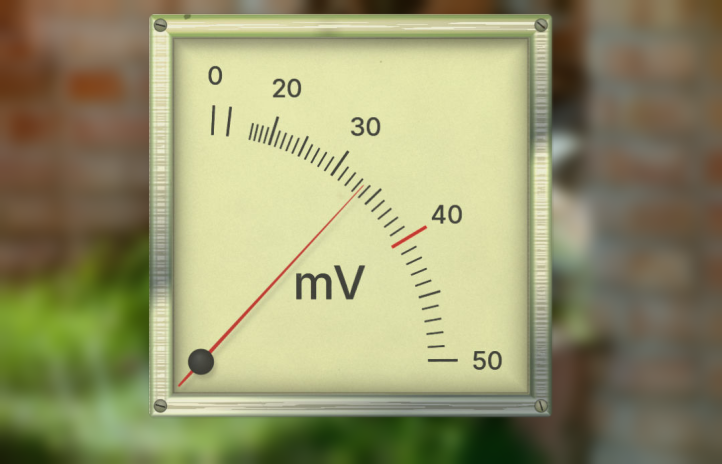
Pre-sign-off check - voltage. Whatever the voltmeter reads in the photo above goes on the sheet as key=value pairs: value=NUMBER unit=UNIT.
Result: value=33.5 unit=mV
